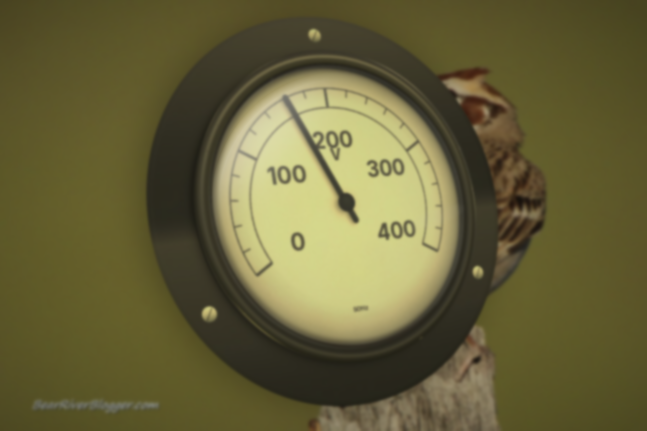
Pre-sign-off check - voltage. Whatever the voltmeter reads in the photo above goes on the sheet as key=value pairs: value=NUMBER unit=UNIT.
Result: value=160 unit=V
